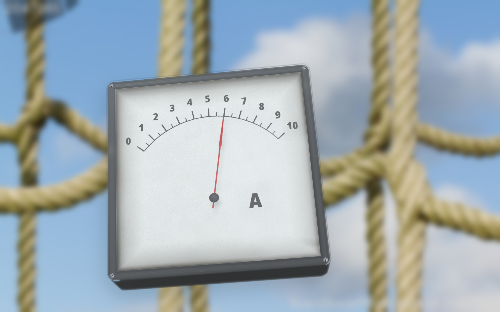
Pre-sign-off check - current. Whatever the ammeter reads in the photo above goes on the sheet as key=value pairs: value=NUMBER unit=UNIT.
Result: value=6 unit=A
